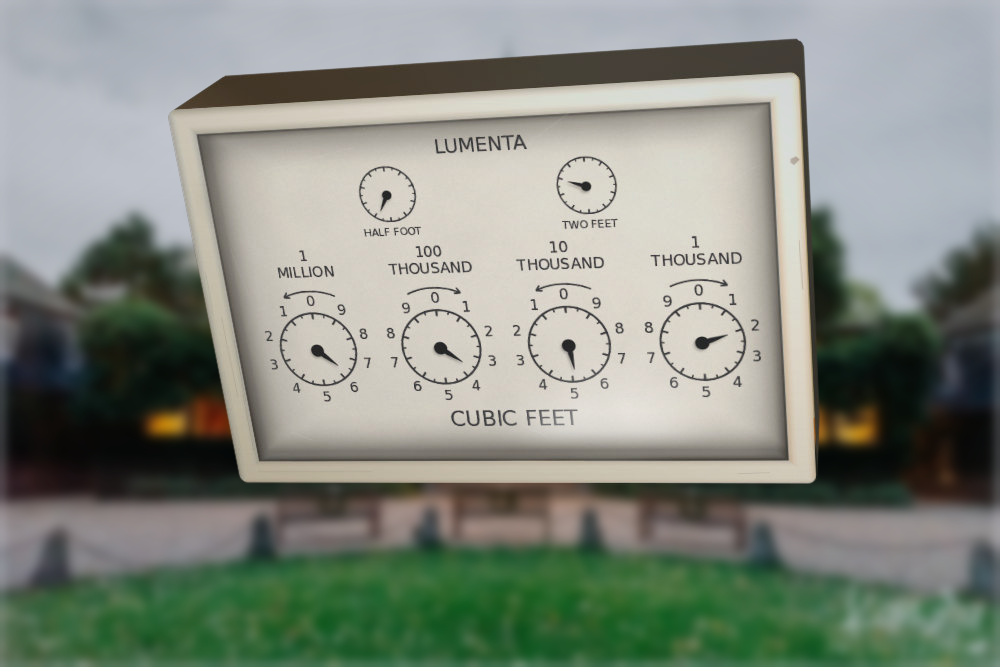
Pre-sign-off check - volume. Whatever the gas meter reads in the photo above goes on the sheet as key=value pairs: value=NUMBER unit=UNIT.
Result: value=635200 unit=ft³
